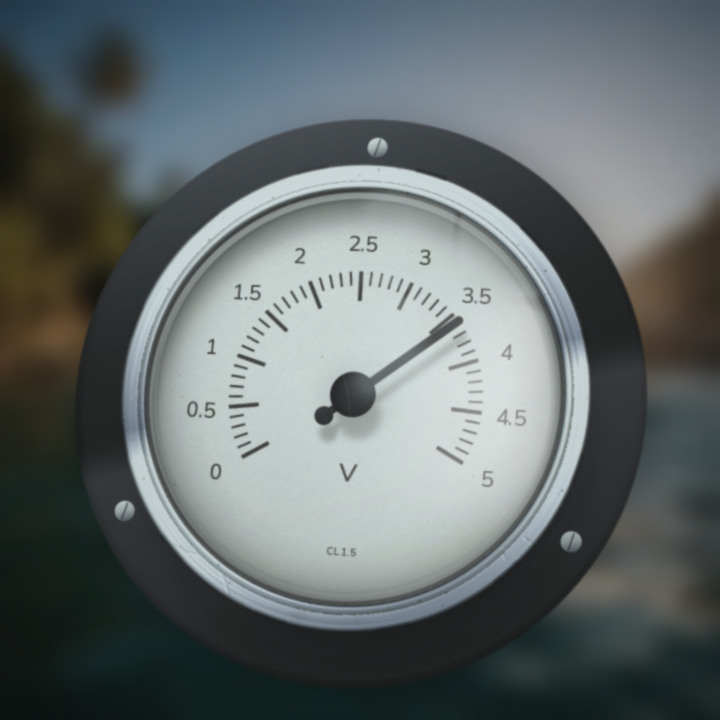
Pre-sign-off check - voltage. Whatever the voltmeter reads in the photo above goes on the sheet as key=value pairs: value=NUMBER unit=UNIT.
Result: value=3.6 unit=V
